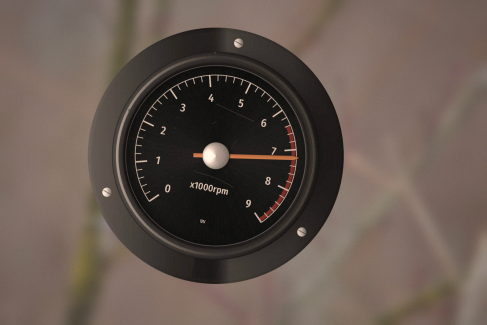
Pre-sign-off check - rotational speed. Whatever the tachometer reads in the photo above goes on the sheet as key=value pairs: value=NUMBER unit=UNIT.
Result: value=7200 unit=rpm
